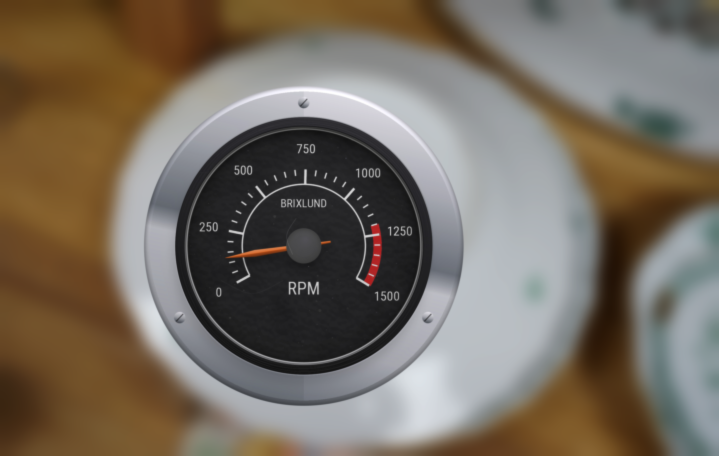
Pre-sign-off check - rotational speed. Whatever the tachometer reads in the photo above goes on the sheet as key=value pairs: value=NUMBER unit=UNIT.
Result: value=125 unit=rpm
